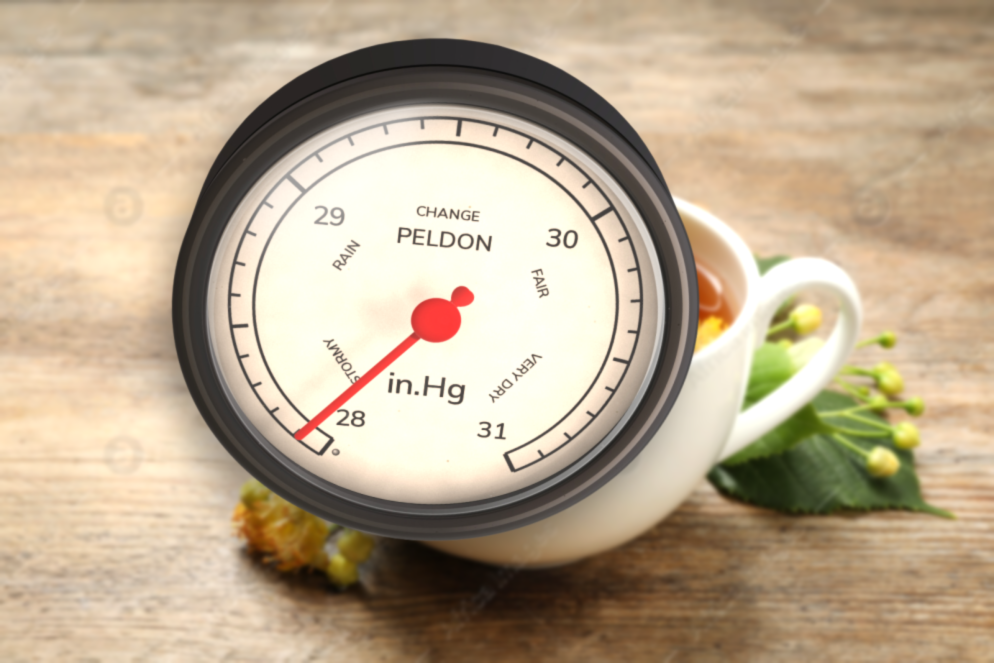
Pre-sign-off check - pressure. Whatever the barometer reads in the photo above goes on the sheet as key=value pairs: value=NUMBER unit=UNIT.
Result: value=28.1 unit=inHg
